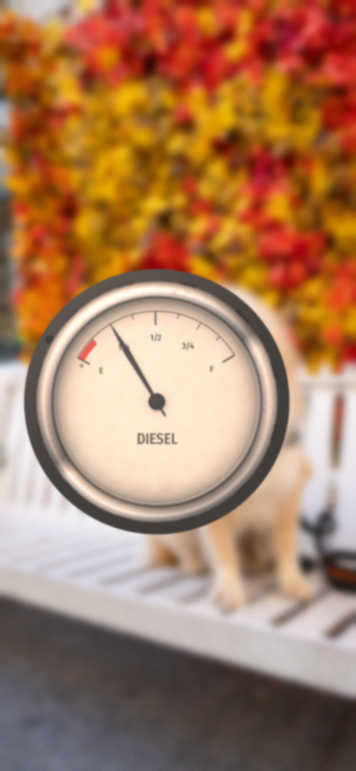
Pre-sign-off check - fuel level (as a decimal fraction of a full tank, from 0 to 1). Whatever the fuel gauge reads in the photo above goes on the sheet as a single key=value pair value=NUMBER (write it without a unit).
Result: value=0.25
